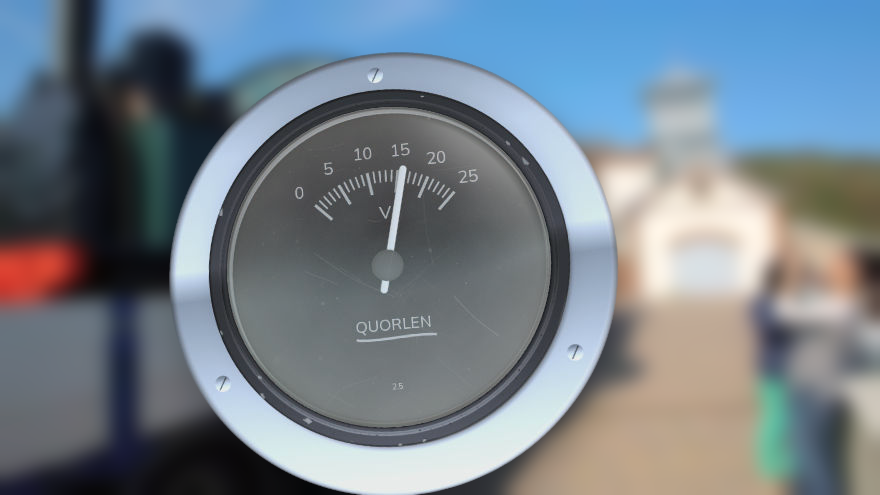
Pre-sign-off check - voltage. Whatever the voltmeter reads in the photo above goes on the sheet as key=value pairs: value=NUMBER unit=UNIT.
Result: value=16 unit=V
